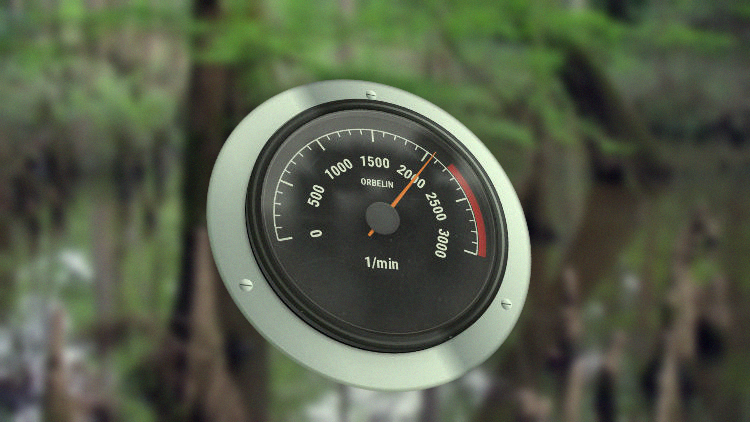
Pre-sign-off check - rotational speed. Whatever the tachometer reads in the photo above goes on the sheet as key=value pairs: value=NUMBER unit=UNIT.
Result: value=2050 unit=rpm
